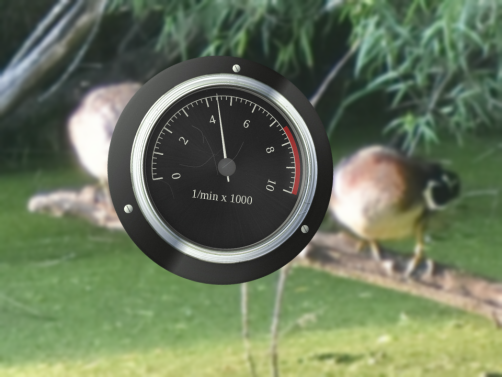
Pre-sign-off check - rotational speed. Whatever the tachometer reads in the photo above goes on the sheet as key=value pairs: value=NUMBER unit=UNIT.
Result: value=4400 unit=rpm
